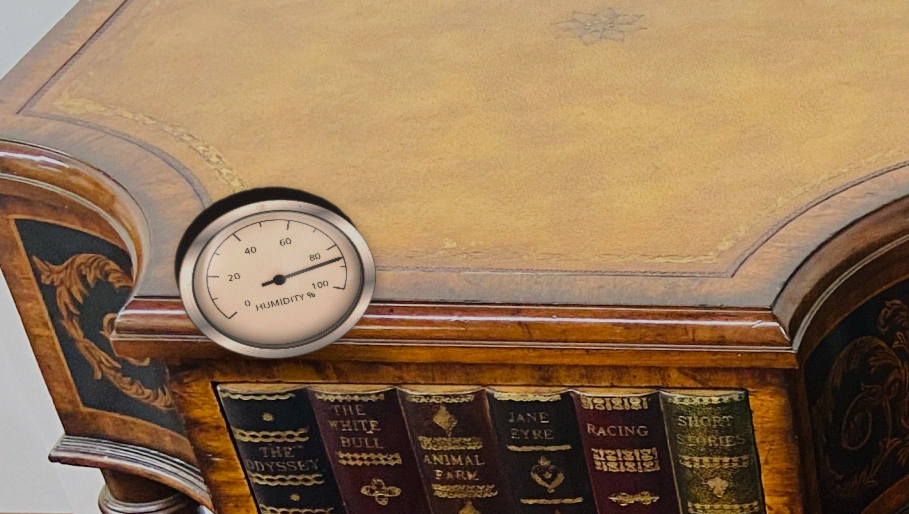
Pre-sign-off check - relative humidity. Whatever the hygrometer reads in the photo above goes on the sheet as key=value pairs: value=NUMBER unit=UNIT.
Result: value=85 unit=%
